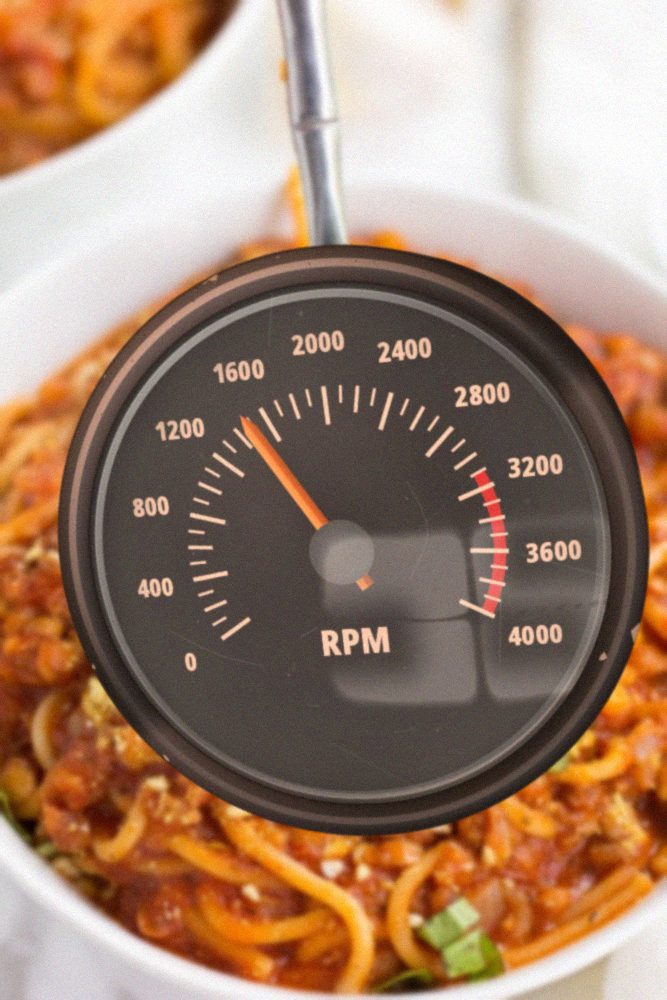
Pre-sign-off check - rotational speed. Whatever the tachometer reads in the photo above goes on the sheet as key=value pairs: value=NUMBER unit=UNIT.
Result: value=1500 unit=rpm
